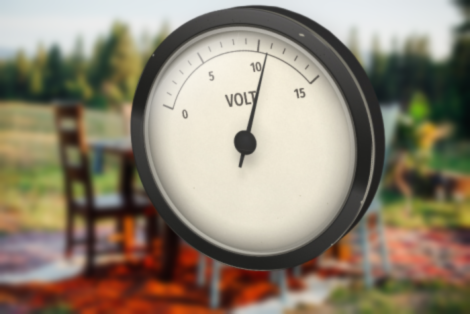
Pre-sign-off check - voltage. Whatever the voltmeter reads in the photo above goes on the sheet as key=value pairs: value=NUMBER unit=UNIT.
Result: value=11 unit=V
